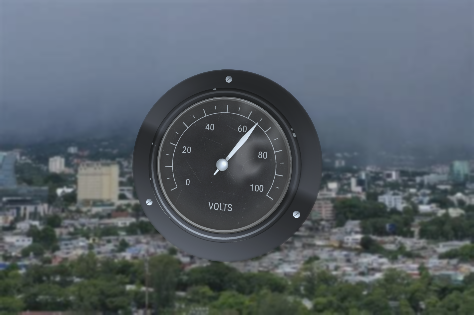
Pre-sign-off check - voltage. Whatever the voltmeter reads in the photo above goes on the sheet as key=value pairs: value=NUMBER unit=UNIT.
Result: value=65 unit=V
